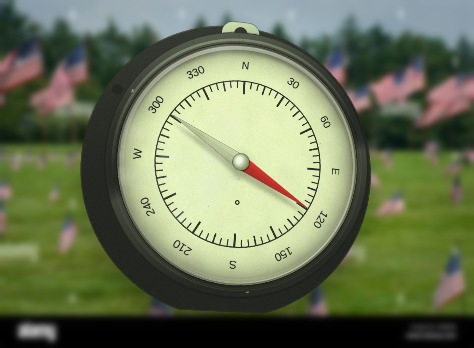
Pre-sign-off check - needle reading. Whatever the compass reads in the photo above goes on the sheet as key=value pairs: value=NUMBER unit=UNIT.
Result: value=120 unit=°
